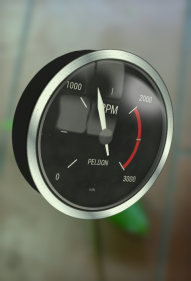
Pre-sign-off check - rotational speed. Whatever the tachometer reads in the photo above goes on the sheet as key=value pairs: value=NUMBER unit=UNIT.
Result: value=1250 unit=rpm
